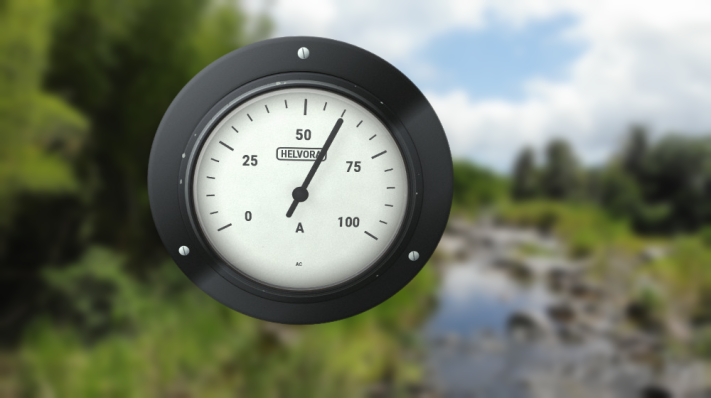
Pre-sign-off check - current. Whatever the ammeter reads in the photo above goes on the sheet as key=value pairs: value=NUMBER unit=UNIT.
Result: value=60 unit=A
